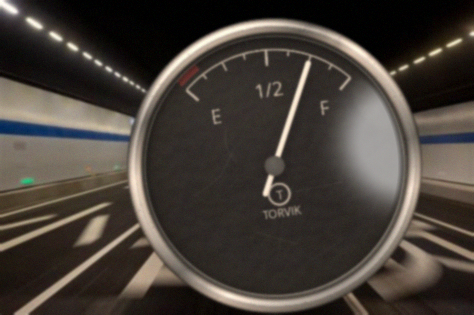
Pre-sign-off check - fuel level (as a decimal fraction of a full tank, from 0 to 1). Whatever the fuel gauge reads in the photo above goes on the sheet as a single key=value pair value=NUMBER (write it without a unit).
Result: value=0.75
